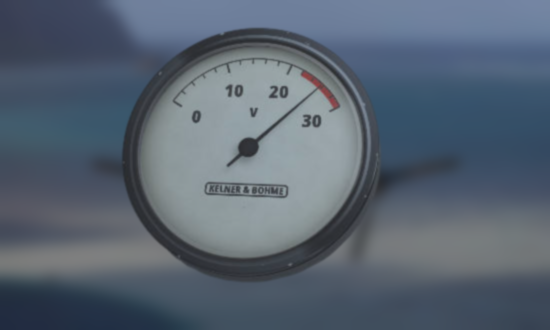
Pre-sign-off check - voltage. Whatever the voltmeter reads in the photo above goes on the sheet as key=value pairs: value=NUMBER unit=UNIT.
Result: value=26 unit=V
